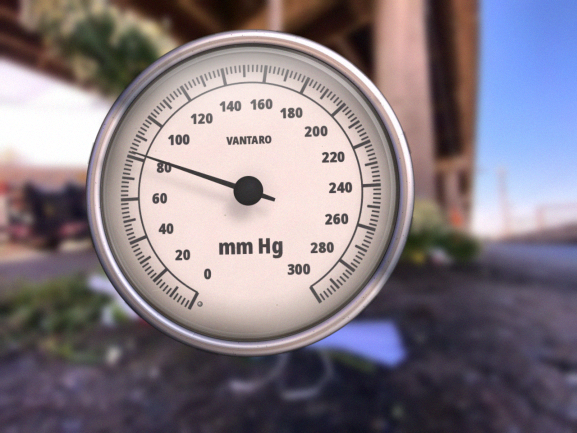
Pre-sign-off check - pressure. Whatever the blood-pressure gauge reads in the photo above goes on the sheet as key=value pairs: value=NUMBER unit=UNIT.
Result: value=82 unit=mmHg
